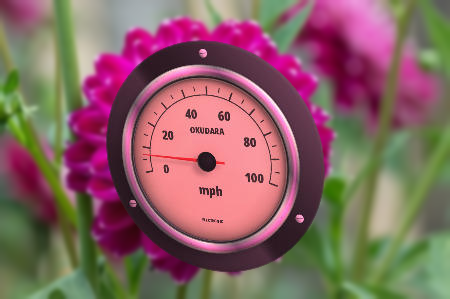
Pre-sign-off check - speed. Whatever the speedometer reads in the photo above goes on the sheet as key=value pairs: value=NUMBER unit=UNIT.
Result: value=7.5 unit=mph
